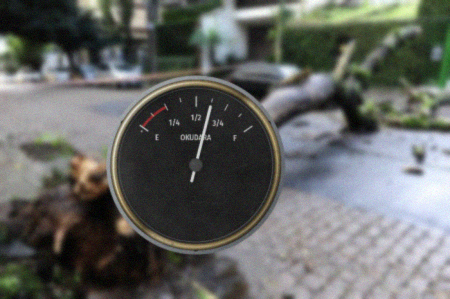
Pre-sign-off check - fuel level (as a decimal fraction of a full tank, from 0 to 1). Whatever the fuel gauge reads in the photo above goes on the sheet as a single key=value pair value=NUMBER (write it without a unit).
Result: value=0.625
